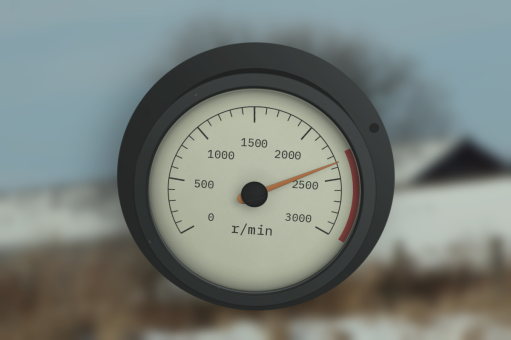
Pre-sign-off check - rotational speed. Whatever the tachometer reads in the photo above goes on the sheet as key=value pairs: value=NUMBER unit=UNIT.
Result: value=2350 unit=rpm
